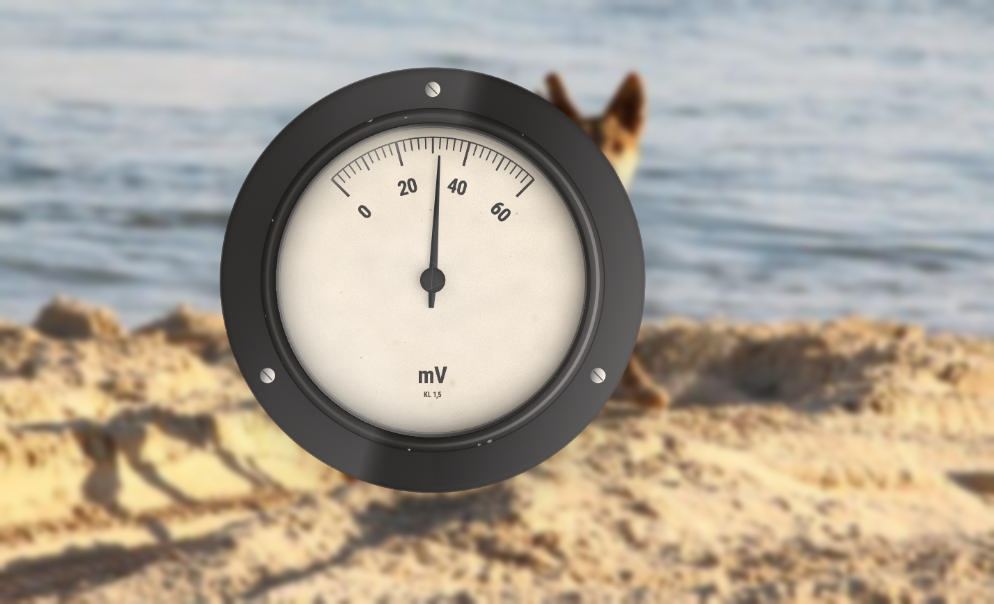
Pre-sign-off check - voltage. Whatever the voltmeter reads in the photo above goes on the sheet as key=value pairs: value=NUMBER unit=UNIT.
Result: value=32 unit=mV
